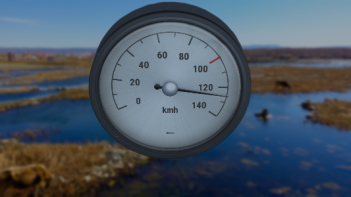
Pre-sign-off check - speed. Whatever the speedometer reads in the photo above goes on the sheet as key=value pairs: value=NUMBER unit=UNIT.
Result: value=125 unit=km/h
